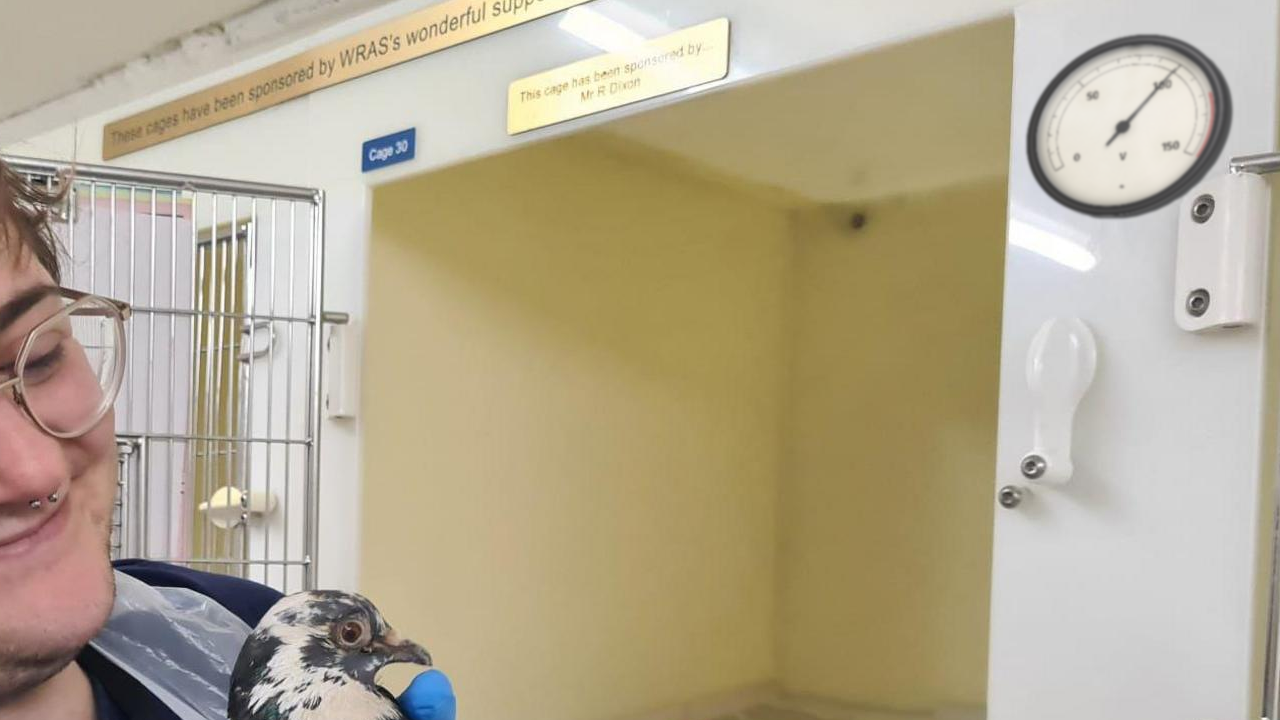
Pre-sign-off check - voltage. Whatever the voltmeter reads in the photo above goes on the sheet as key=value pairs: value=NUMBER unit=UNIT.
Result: value=100 unit=V
